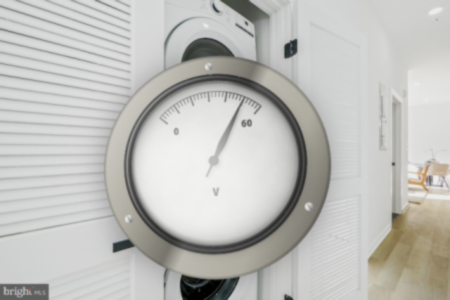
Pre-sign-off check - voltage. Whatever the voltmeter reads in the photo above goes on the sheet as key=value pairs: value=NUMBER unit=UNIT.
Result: value=50 unit=V
